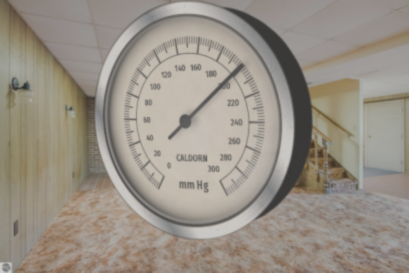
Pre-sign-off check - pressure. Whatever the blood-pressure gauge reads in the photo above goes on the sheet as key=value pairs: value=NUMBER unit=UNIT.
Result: value=200 unit=mmHg
